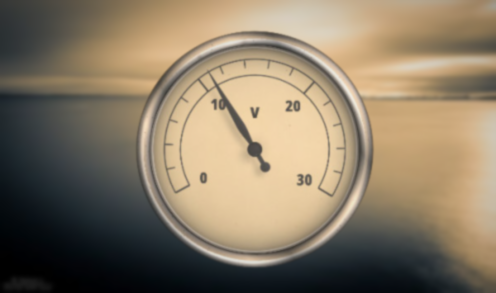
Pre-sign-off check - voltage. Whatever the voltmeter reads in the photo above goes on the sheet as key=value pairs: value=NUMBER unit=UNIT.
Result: value=11 unit=V
